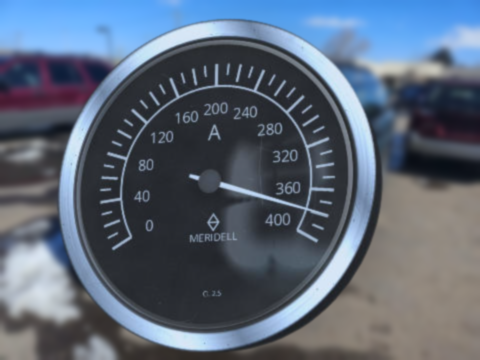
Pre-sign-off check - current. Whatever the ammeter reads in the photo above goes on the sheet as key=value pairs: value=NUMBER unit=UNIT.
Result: value=380 unit=A
